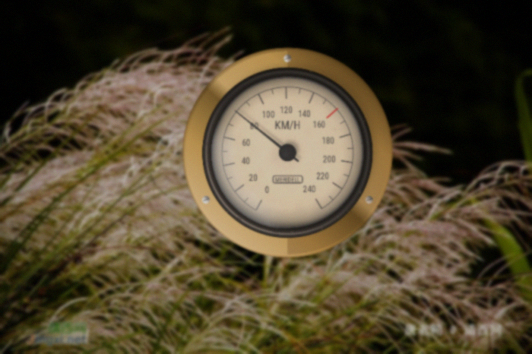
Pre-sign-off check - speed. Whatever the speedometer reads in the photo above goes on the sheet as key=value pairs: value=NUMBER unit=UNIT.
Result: value=80 unit=km/h
